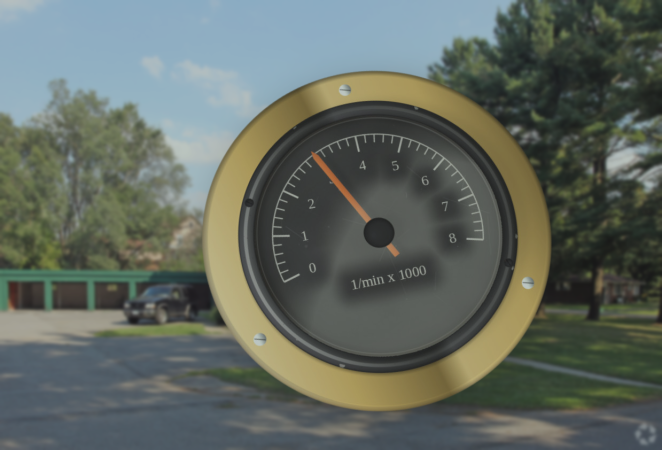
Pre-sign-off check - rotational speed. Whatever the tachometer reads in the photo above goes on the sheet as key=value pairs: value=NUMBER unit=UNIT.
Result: value=3000 unit=rpm
